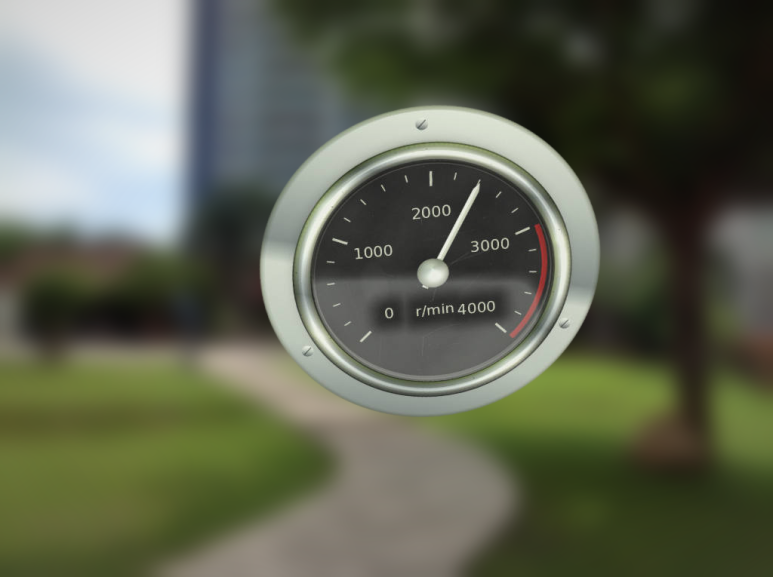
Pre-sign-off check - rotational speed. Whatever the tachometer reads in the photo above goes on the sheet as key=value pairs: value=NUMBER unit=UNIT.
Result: value=2400 unit=rpm
